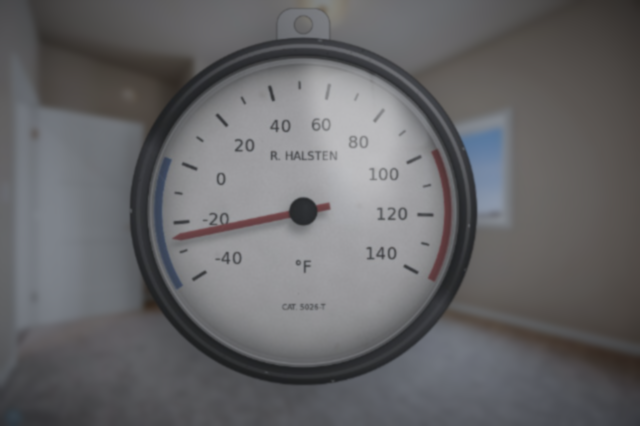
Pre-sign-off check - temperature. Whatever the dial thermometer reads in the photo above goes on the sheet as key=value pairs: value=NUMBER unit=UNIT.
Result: value=-25 unit=°F
